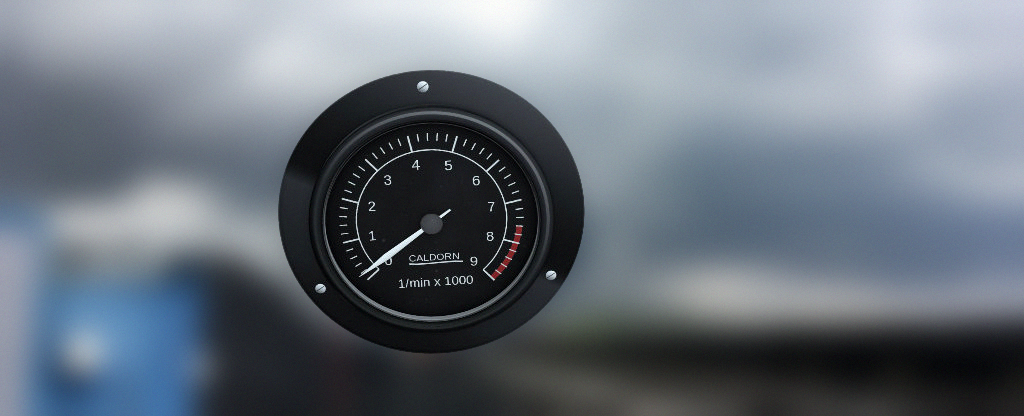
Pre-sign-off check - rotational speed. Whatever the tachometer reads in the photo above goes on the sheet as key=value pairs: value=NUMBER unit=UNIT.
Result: value=200 unit=rpm
